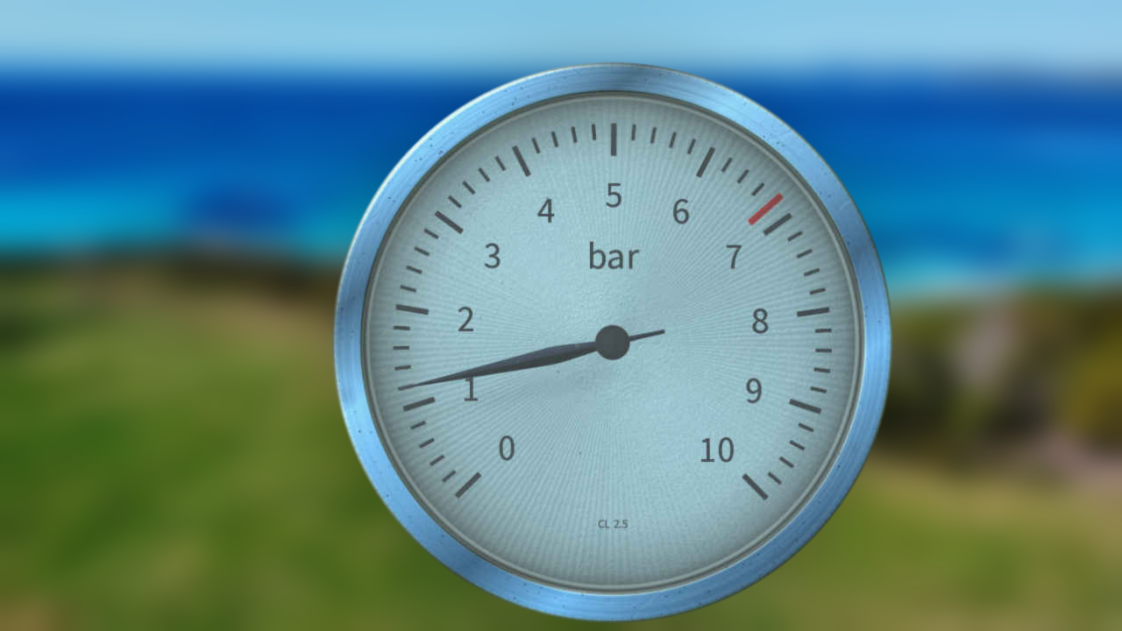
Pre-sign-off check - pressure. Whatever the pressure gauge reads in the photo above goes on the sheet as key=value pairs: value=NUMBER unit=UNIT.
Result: value=1.2 unit=bar
